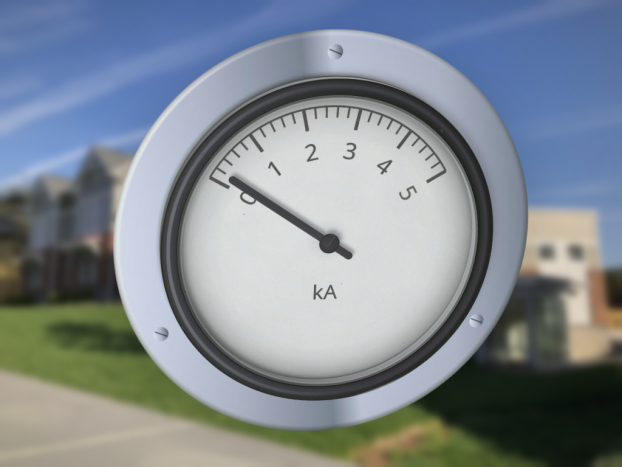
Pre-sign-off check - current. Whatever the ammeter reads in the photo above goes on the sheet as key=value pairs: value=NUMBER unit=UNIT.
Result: value=0.2 unit=kA
